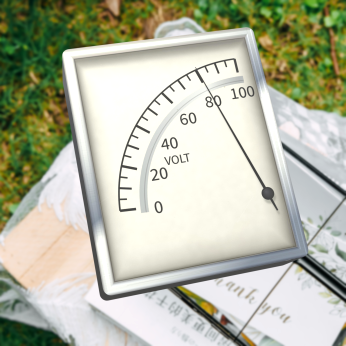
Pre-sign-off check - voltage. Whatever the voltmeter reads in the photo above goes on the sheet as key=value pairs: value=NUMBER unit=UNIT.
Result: value=80 unit=V
